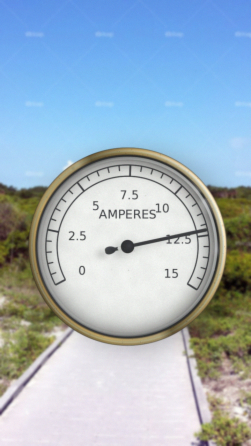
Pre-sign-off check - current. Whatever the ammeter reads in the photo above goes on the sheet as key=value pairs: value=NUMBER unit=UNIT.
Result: value=12.25 unit=A
